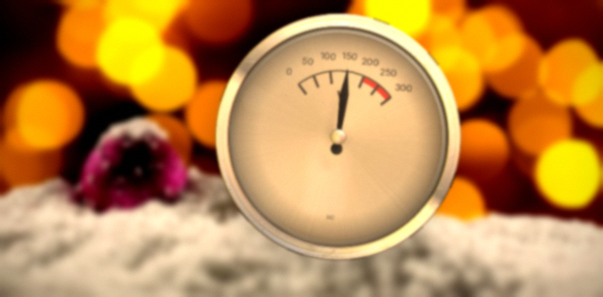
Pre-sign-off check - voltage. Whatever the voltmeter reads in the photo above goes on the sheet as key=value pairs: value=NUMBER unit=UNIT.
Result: value=150 unit=V
